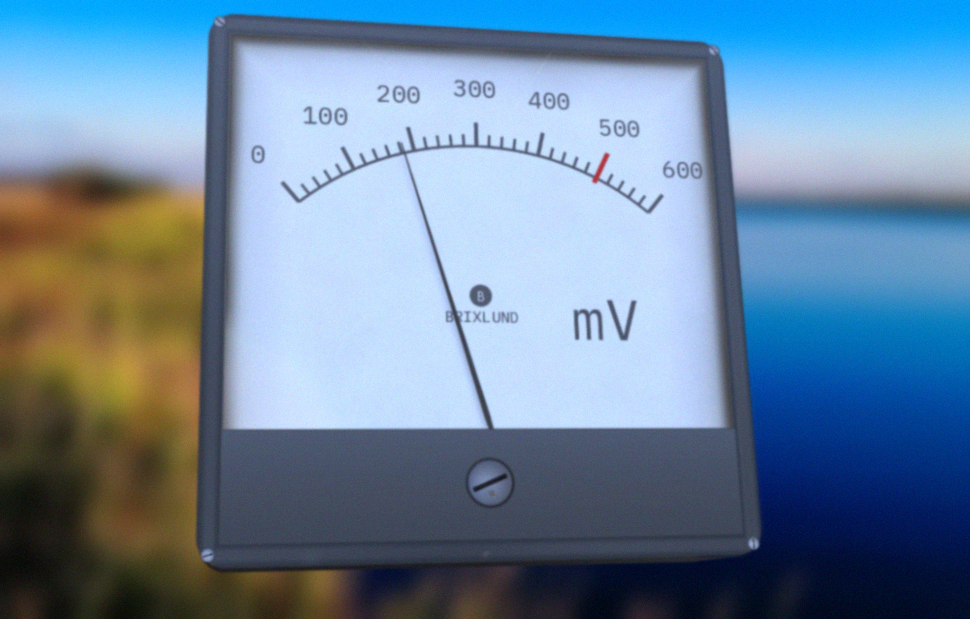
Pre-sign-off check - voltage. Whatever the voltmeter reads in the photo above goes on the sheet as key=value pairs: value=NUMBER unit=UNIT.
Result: value=180 unit=mV
